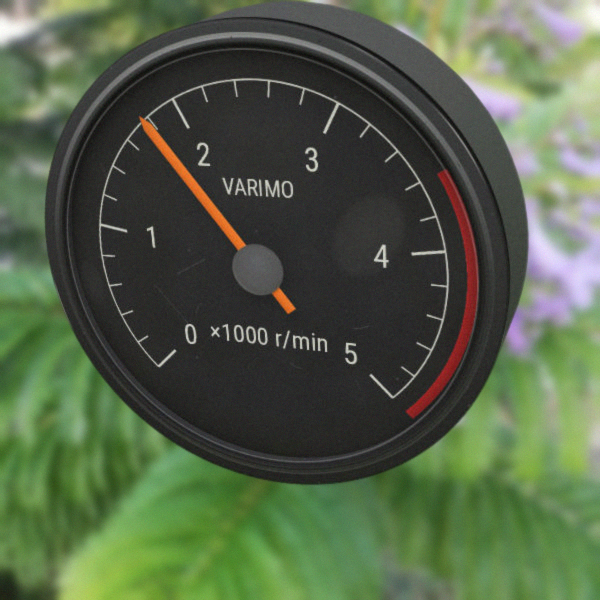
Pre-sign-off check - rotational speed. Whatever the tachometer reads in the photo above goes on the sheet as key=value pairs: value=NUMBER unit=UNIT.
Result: value=1800 unit=rpm
